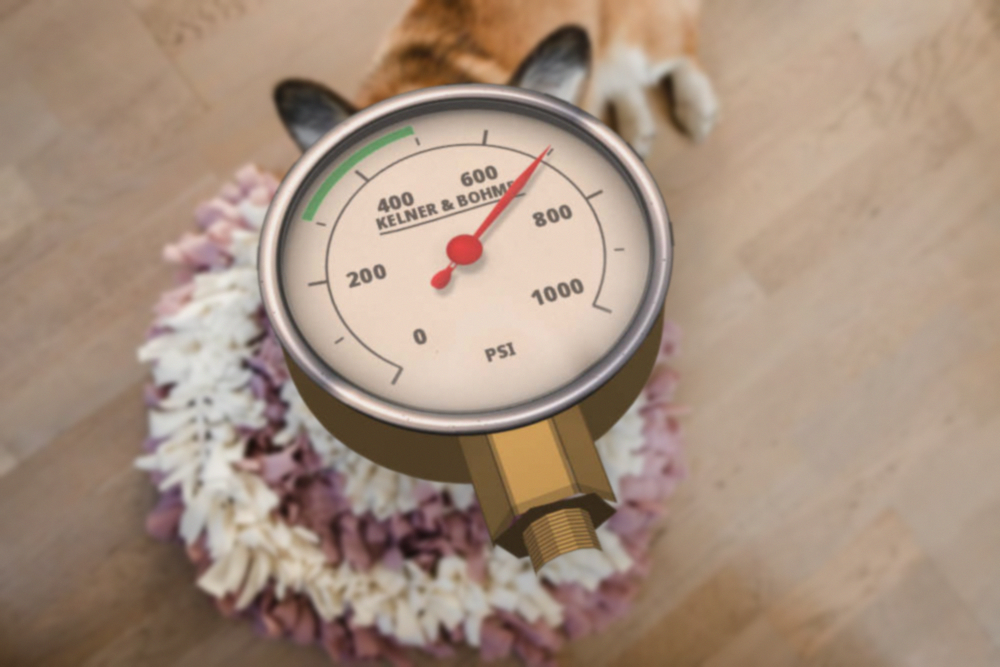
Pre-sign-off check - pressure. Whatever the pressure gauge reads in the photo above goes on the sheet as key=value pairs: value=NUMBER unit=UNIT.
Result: value=700 unit=psi
